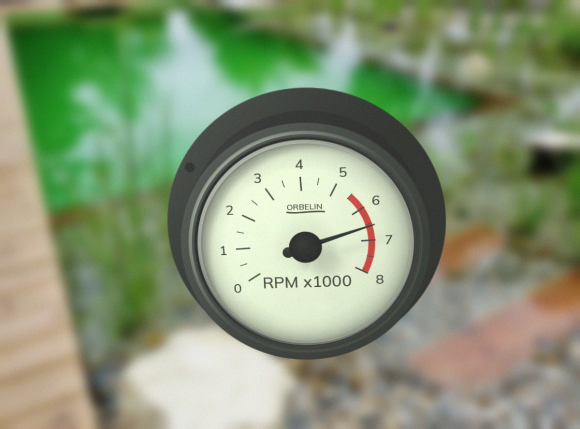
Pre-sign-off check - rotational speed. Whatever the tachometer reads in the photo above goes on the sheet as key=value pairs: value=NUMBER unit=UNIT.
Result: value=6500 unit=rpm
